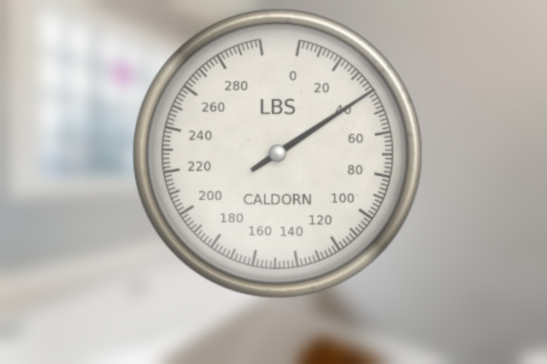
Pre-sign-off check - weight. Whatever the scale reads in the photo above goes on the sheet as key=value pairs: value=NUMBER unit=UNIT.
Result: value=40 unit=lb
